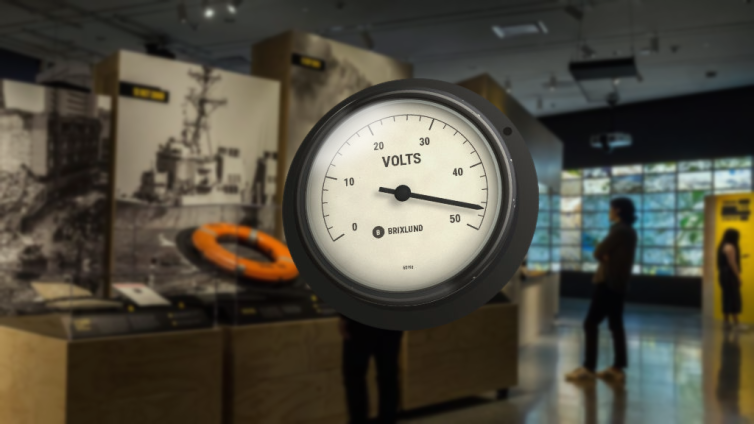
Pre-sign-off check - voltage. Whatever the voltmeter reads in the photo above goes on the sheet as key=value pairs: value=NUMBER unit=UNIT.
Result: value=47 unit=V
